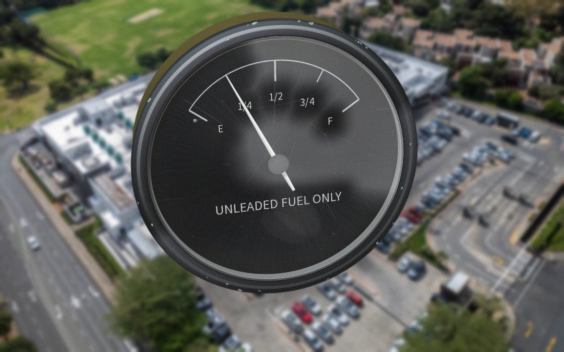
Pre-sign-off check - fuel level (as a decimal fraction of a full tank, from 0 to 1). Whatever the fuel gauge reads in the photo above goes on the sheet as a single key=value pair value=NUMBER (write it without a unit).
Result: value=0.25
